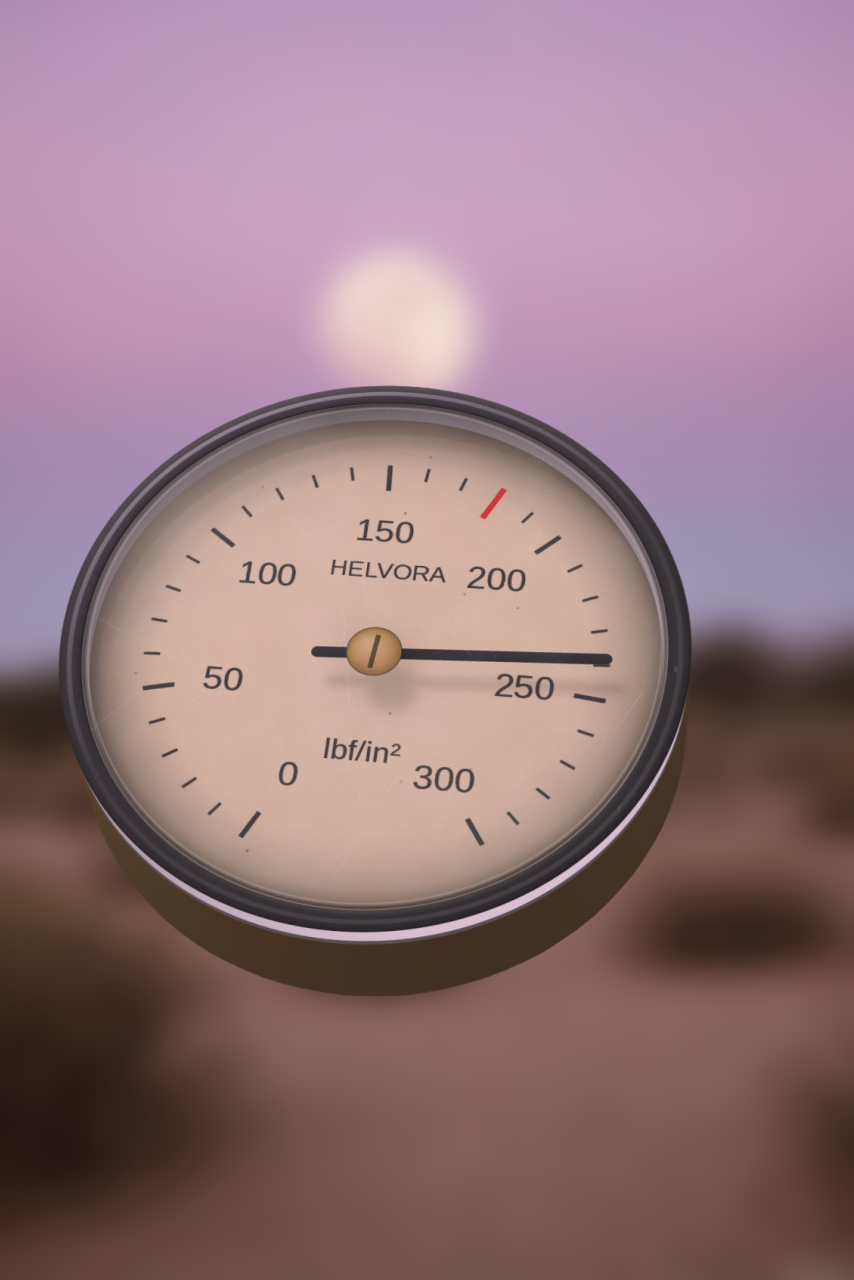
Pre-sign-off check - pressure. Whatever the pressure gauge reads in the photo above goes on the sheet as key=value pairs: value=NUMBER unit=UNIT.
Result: value=240 unit=psi
